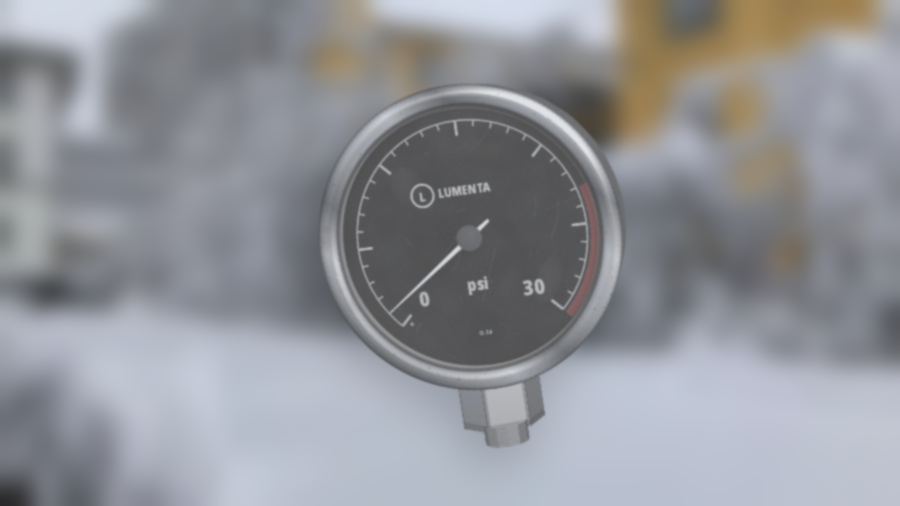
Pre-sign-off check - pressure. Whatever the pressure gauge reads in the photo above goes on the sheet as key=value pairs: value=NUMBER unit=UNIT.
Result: value=1 unit=psi
